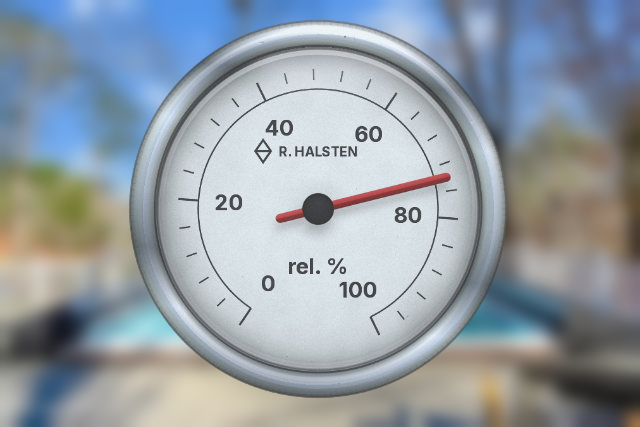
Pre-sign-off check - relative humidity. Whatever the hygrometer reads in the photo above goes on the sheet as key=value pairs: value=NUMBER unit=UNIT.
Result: value=74 unit=%
